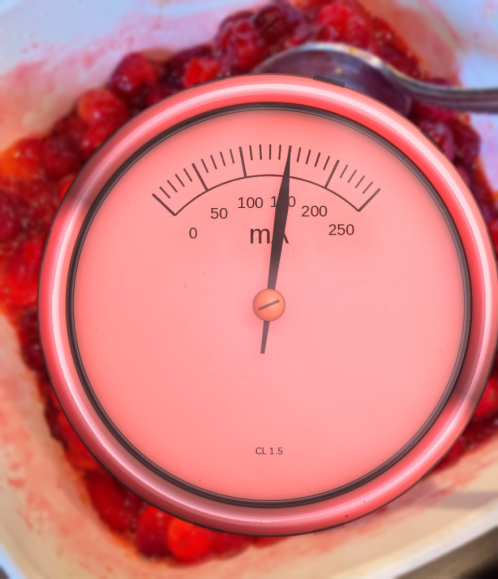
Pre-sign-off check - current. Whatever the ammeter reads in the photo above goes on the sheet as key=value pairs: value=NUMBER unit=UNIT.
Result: value=150 unit=mA
